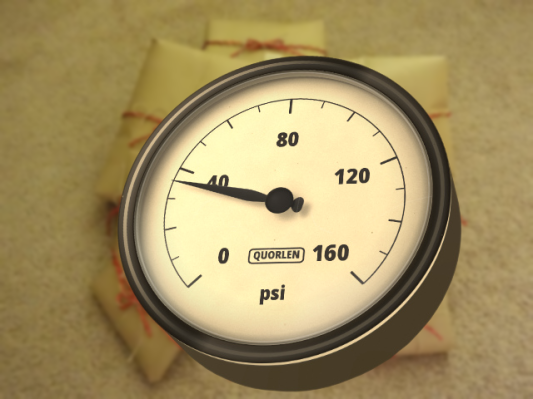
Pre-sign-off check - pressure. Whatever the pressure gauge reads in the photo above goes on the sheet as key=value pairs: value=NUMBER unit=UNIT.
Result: value=35 unit=psi
